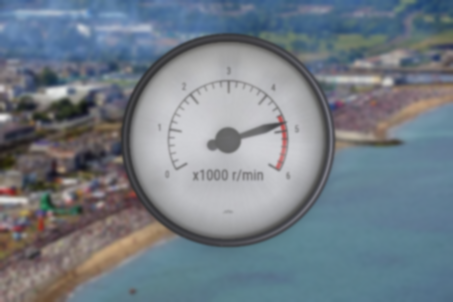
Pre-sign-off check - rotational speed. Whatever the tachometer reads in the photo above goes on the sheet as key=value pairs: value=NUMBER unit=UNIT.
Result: value=4800 unit=rpm
